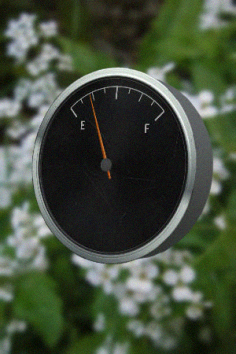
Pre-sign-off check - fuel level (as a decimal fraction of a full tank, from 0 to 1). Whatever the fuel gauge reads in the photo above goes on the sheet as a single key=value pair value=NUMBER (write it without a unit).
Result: value=0.25
